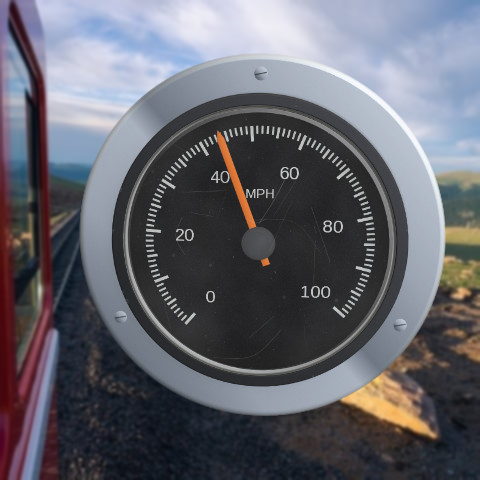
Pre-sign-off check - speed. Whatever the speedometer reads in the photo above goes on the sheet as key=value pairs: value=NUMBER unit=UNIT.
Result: value=44 unit=mph
